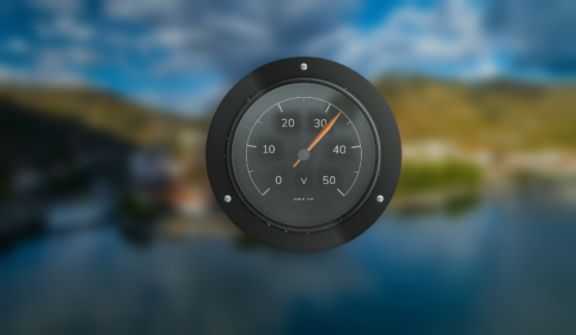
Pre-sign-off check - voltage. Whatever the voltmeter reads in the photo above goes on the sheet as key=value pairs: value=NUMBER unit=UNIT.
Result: value=32.5 unit=V
